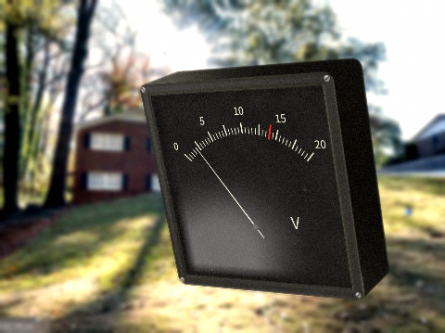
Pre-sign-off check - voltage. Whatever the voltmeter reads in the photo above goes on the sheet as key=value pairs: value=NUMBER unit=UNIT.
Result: value=2.5 unit=V
